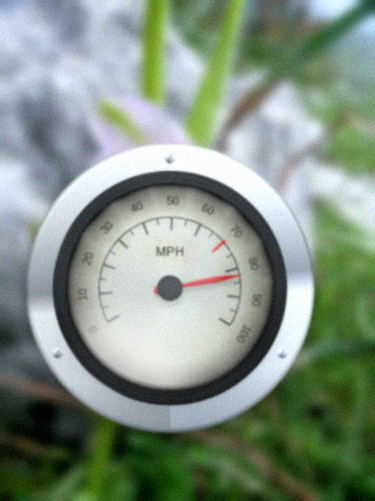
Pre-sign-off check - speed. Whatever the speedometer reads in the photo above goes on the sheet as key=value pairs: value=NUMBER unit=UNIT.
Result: value=82.5 unit=mph
